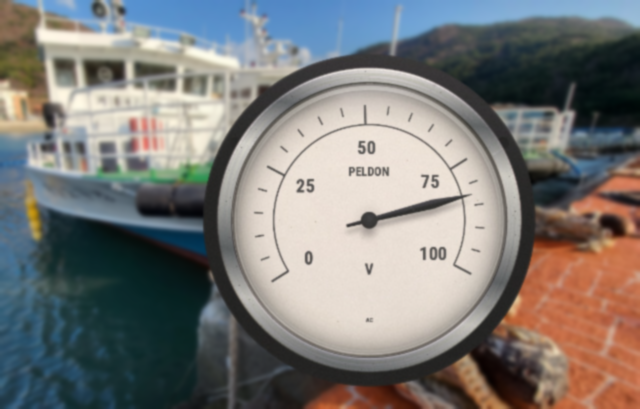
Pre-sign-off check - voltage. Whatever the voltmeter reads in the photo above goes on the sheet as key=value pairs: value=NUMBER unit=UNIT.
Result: value=82.5 unit=V
